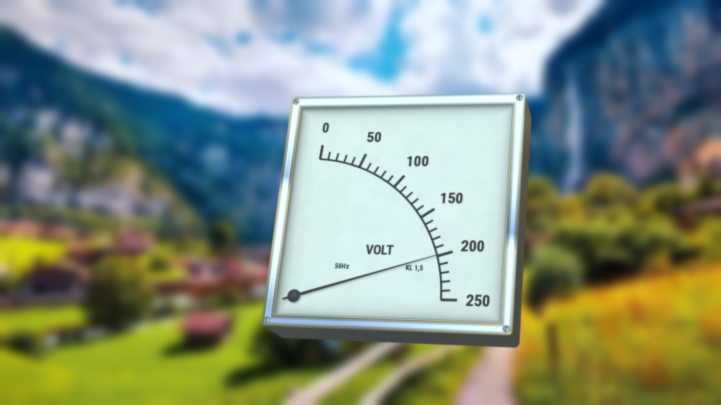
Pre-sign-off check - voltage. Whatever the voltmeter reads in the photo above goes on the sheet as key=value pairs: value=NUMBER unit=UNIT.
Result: value=200 unit=V
